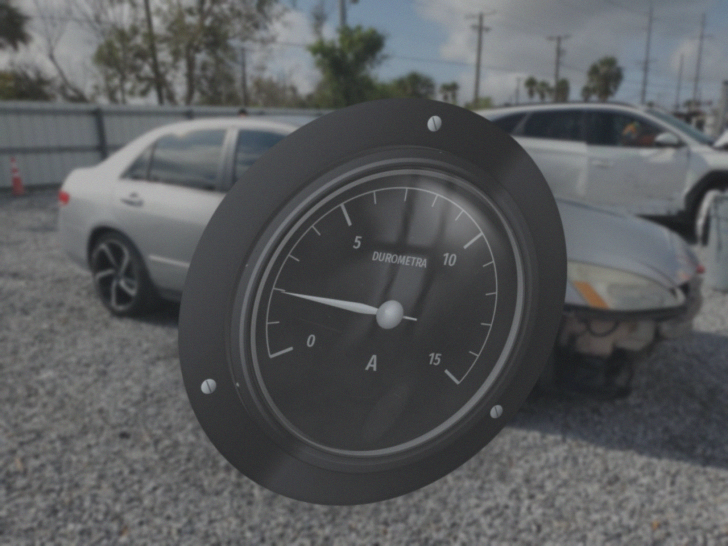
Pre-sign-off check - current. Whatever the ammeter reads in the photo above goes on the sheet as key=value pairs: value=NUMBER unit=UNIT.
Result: value=2 unit=A
